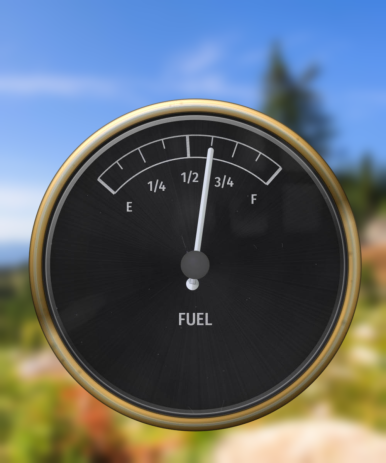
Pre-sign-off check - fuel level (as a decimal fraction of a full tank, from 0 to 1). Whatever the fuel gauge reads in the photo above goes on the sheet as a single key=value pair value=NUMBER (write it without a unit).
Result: value=0.625
